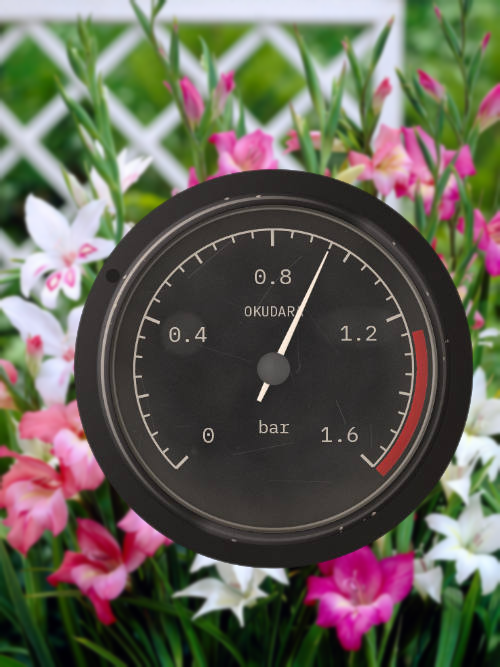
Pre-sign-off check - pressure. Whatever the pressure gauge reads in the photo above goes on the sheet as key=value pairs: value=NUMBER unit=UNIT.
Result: value=0.95 unit=bar
